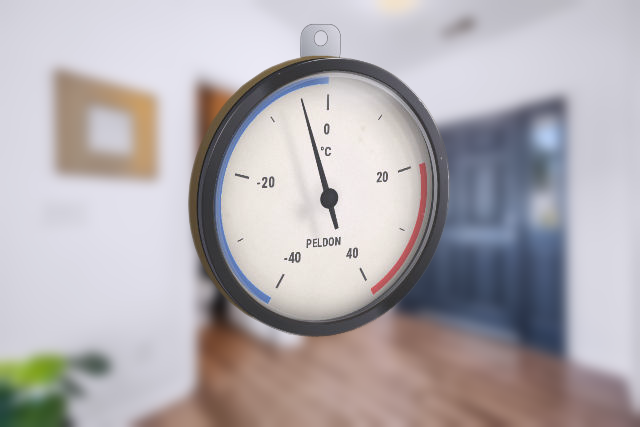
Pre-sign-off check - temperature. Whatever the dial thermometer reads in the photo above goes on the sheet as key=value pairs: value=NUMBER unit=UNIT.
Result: value=-5 unit=°C
